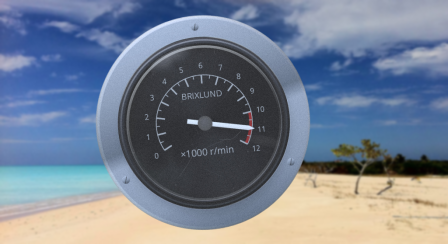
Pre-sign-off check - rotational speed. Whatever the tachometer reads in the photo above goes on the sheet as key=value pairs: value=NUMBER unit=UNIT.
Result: value=11000 unit=rpm
